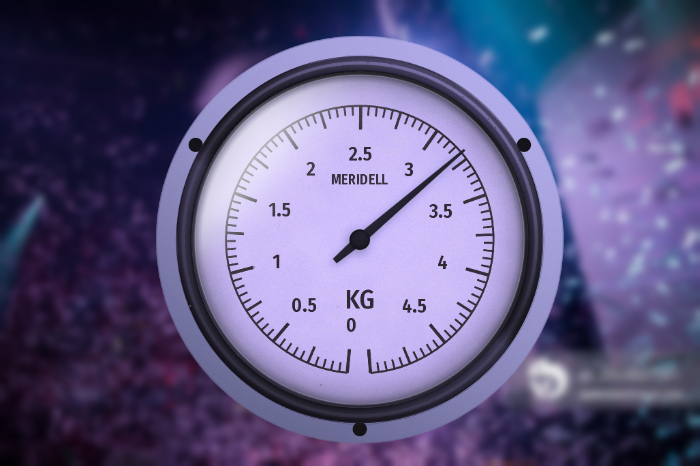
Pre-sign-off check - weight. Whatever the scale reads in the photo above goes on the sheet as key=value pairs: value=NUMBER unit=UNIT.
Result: value=3.2 unit=kg
